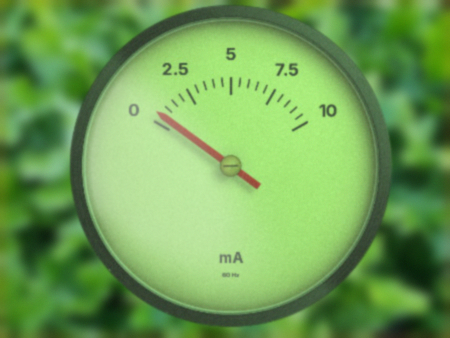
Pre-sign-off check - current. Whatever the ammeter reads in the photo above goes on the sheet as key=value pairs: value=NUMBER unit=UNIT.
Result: value=0.5 unit=mA
